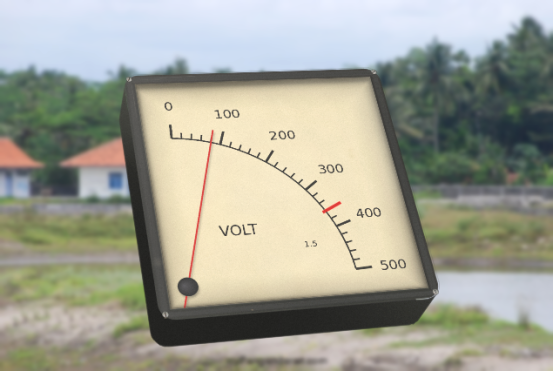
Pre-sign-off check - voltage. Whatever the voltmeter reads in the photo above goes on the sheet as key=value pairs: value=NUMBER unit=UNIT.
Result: value=80 unit=V
